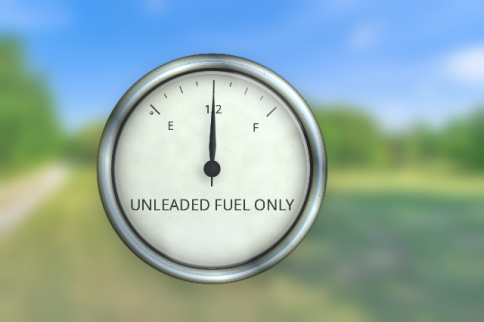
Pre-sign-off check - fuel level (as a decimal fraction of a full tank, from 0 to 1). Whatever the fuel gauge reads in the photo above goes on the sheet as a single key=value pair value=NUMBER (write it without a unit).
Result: value=0.5
